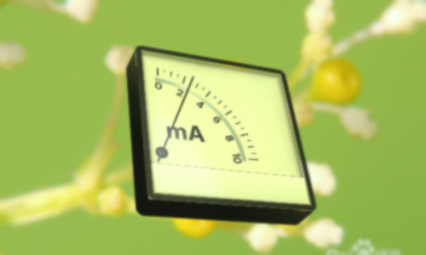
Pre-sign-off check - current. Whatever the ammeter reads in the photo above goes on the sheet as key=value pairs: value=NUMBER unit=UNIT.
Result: value=2.5 unit=mA
